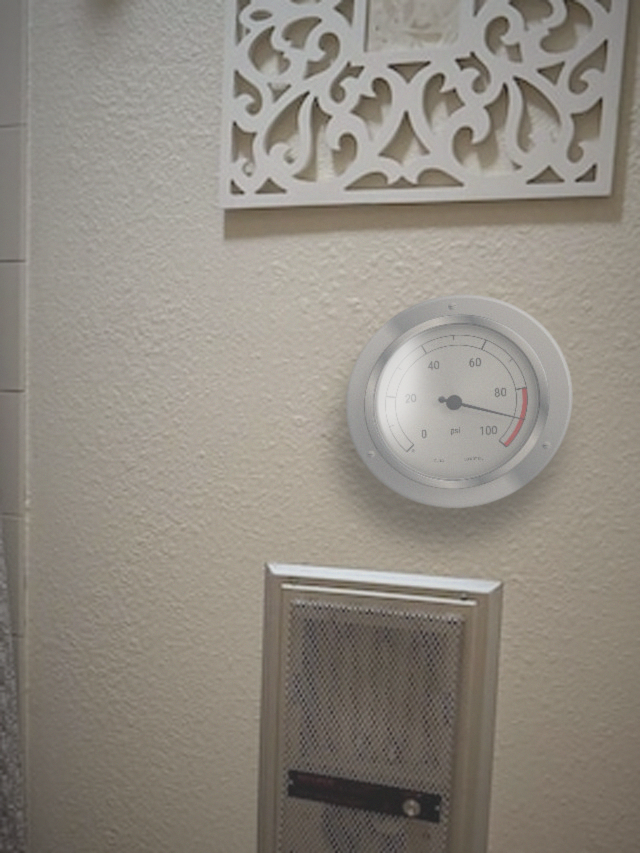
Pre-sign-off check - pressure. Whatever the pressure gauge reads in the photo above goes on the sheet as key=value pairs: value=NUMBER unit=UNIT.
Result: value=90 unit=psi
